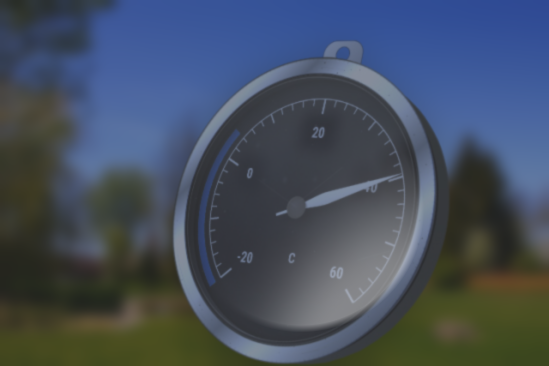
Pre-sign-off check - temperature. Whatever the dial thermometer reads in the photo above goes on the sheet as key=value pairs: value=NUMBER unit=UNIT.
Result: value=40 unit=°C
